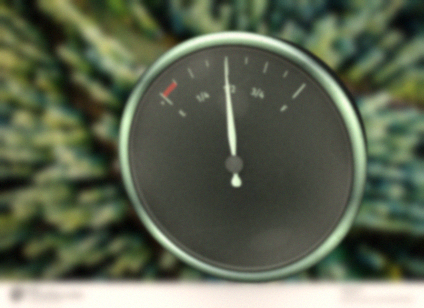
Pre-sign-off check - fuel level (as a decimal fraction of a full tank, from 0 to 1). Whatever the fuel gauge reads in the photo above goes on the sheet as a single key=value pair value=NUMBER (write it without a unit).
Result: value=0.5
